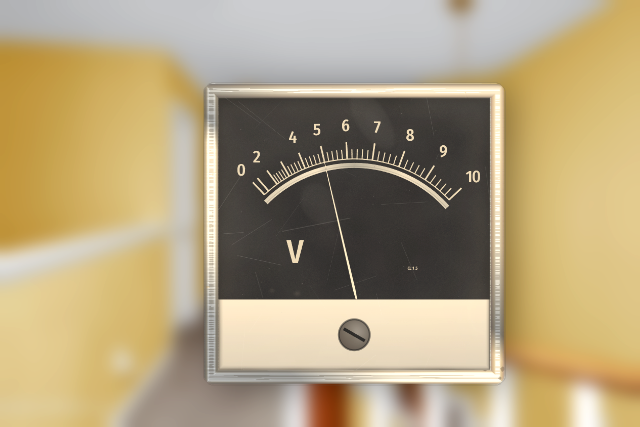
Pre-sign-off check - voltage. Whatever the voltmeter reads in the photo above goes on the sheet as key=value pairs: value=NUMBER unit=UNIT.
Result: value=5 unit=V
